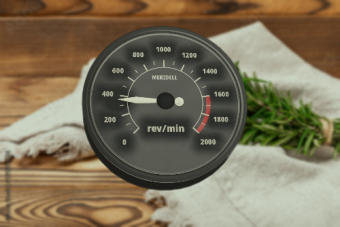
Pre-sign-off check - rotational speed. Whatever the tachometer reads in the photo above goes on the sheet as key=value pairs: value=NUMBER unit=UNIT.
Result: value=350 unit=rpm
